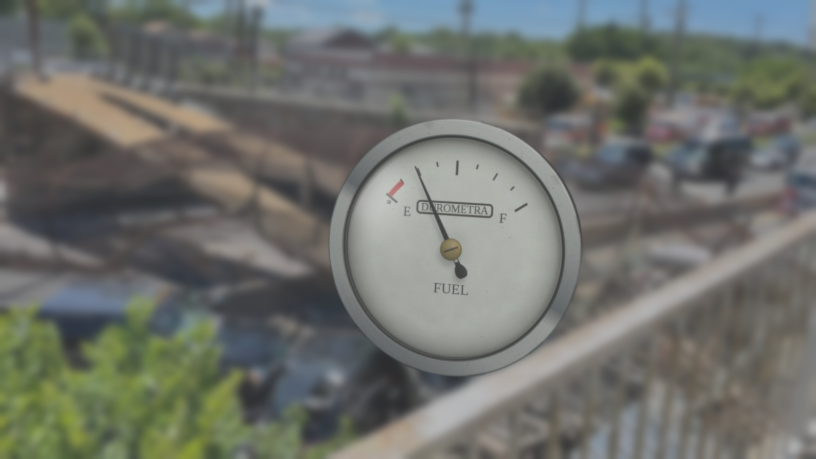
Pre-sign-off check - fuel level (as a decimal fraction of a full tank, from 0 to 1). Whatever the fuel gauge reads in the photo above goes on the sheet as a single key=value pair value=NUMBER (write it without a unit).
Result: value=0.25
